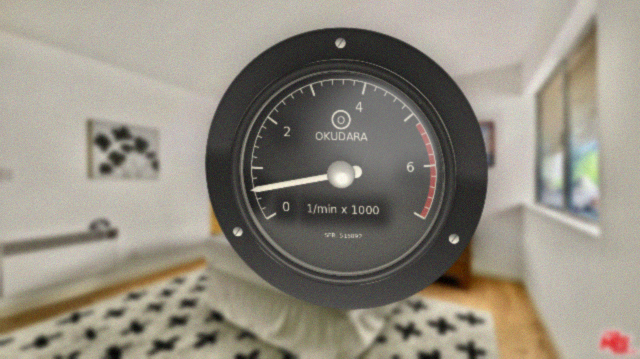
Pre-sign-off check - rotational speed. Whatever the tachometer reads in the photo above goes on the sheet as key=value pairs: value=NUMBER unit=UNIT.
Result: value=600 unit=rpm
